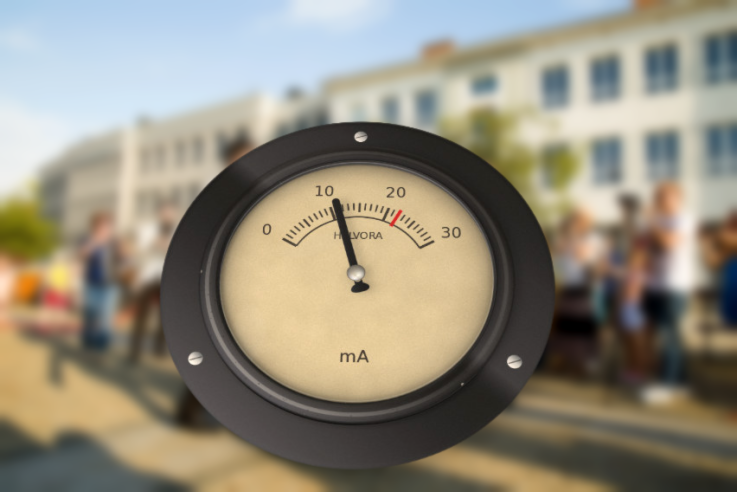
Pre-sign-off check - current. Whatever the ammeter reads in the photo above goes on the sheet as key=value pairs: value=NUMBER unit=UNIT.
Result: value=11 unit=mA
